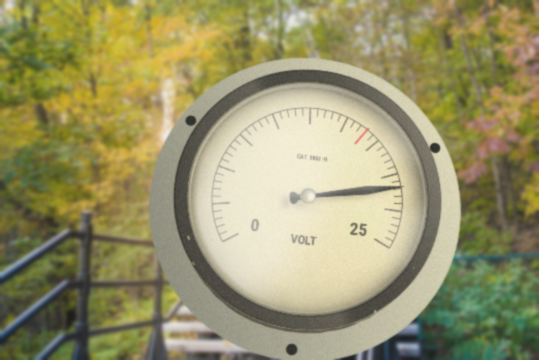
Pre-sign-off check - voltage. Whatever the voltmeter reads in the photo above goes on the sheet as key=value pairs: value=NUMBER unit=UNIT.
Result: value=21 unit=V
